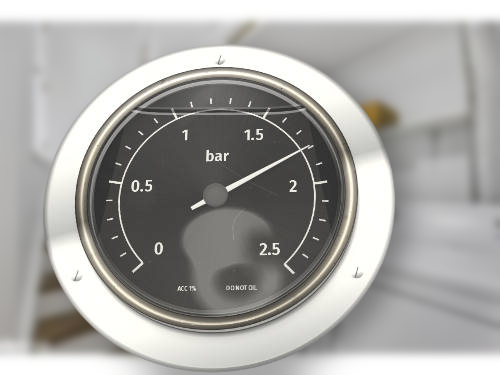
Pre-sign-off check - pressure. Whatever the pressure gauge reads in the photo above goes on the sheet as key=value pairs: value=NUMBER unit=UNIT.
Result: value=1.8 unit=bar
